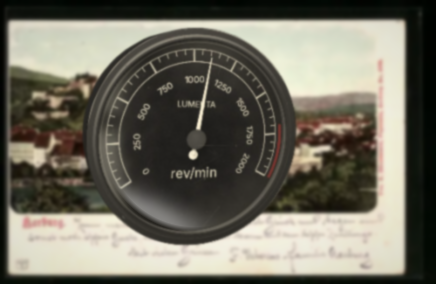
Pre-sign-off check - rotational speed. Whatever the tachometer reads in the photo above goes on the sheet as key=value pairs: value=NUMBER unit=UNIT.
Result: value=1100 unit=rpm
